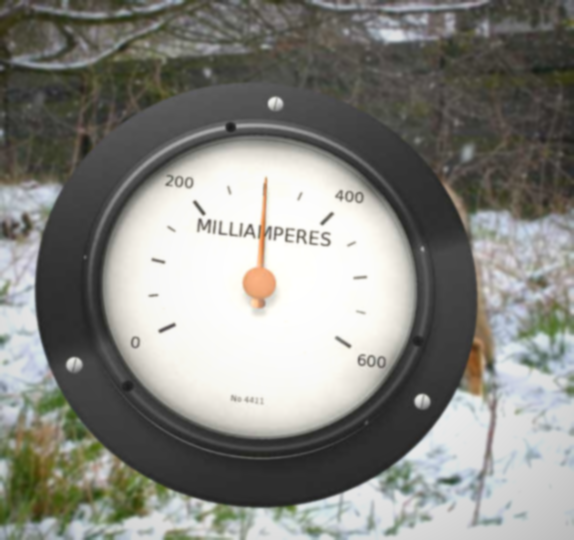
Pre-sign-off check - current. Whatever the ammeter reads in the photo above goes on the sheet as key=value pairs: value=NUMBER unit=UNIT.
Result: value=300 unit=mA
